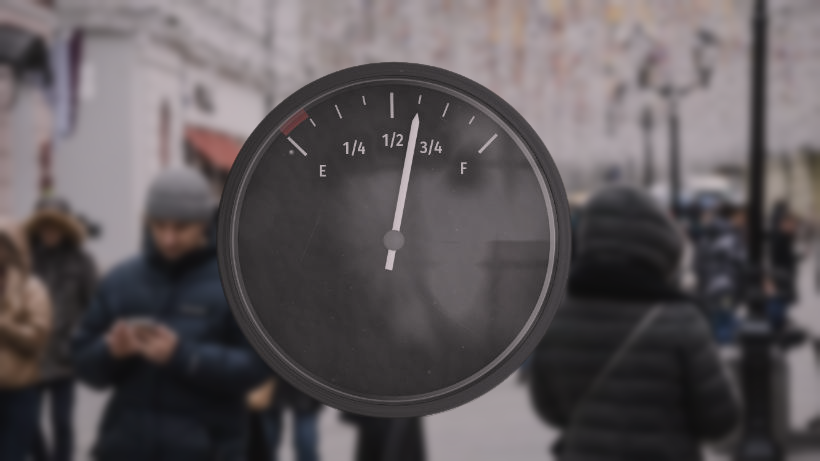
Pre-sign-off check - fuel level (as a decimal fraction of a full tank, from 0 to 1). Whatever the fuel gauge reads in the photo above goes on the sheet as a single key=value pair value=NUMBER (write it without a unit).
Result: value=0.625
